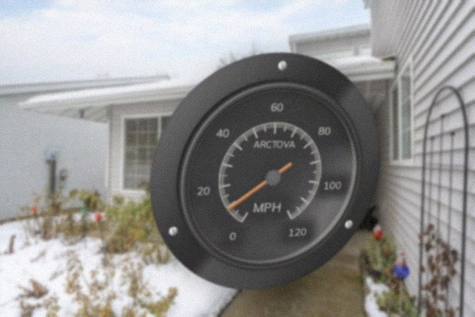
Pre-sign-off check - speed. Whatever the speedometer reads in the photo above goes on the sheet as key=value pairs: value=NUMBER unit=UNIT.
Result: value=10 unit=mph
